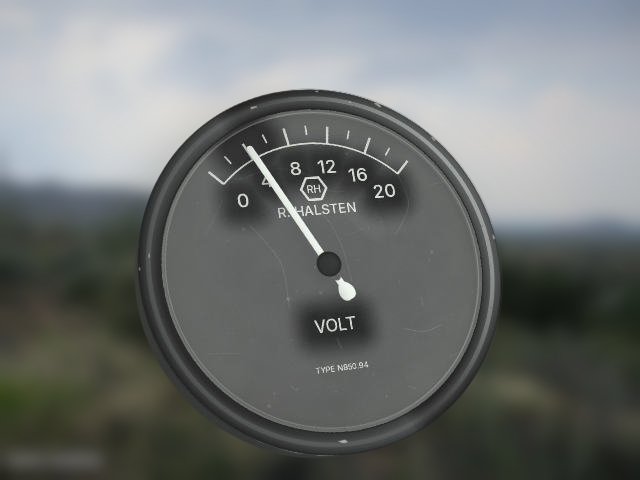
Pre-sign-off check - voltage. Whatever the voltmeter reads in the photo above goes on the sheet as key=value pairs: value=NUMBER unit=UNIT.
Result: value=4 unit=V
